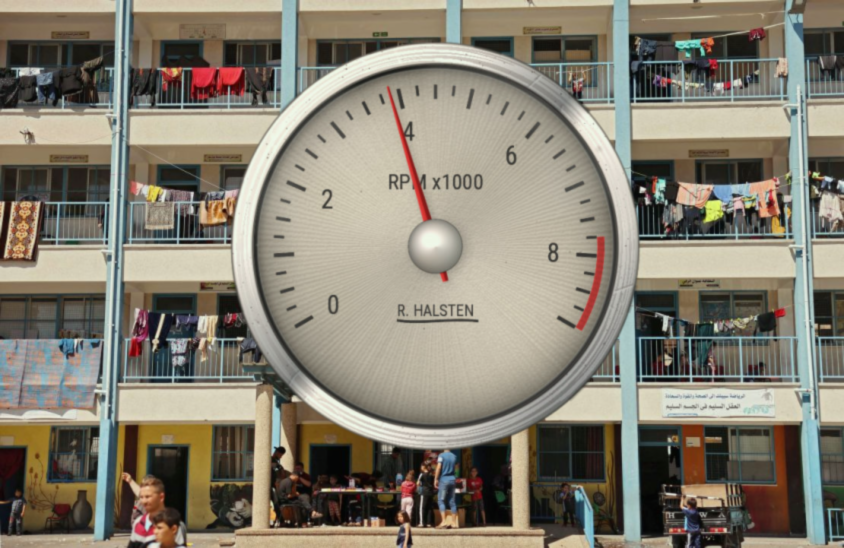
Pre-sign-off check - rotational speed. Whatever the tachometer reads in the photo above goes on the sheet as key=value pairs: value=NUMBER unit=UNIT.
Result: value=3875 unit=rpm
